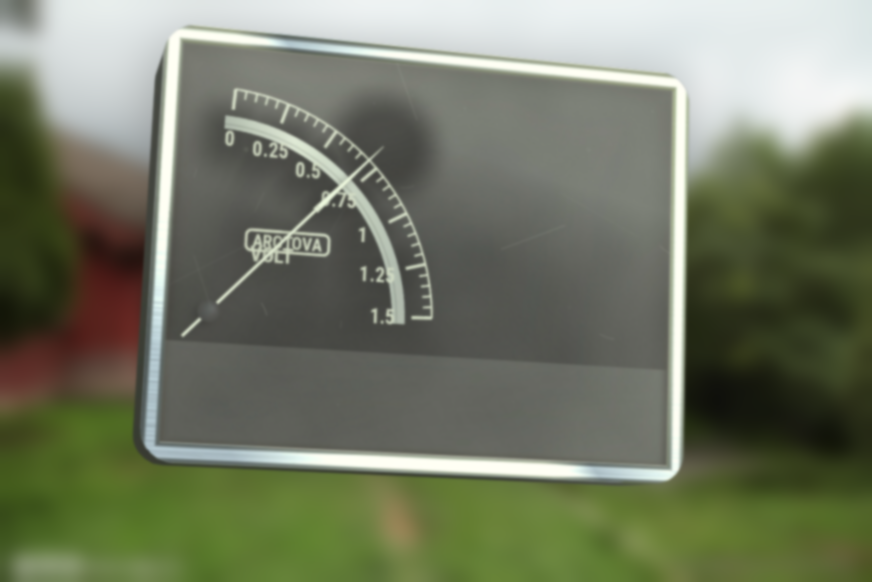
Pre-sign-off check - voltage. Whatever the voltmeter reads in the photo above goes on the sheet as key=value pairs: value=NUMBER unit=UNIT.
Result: value=0.7 unit=V
